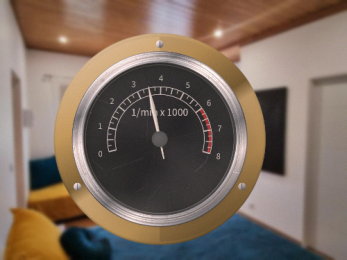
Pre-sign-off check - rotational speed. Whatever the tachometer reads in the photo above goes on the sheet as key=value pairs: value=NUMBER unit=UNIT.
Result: value=3500 unit=rpm
